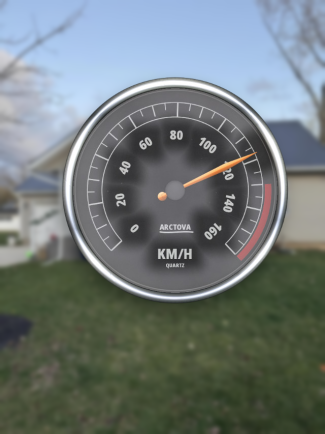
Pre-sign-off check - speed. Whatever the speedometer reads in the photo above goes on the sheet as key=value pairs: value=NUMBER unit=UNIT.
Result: value=117.5 unit=km/h
